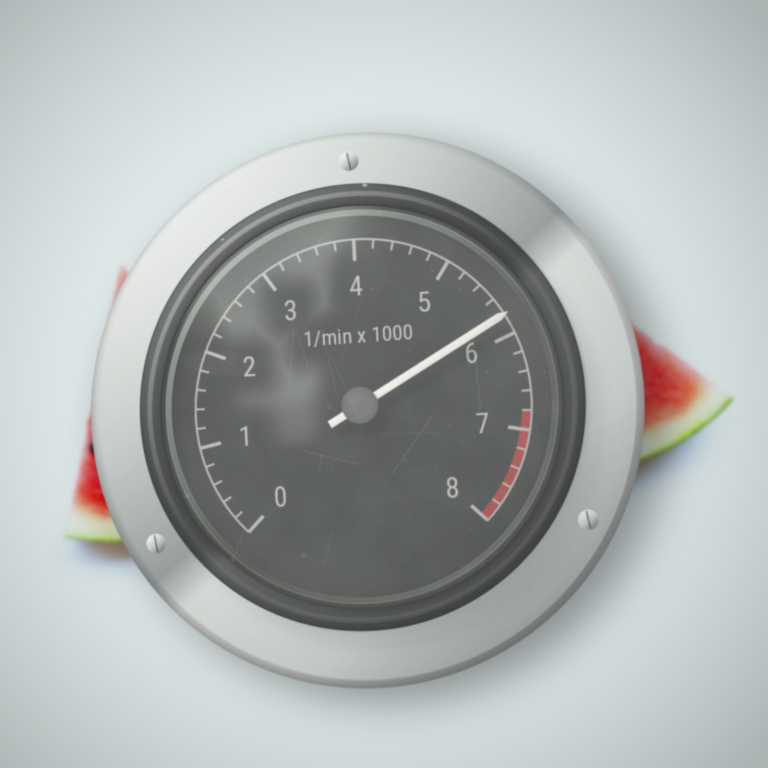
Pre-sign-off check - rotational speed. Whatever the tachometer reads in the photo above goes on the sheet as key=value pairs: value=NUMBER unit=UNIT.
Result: value=5800 unit=rpm
